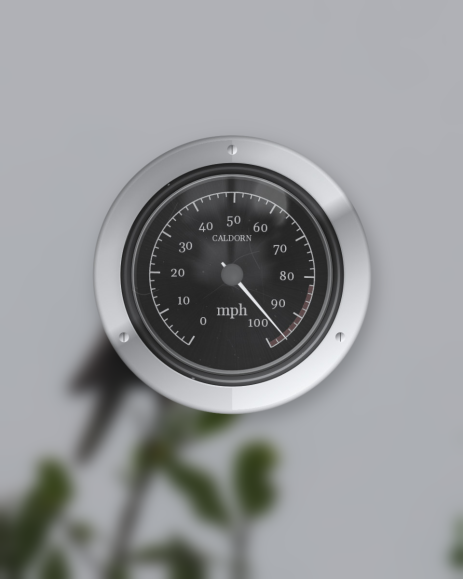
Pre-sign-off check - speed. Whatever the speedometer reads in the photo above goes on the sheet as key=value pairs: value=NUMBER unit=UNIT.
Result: value=96 unit=mph
